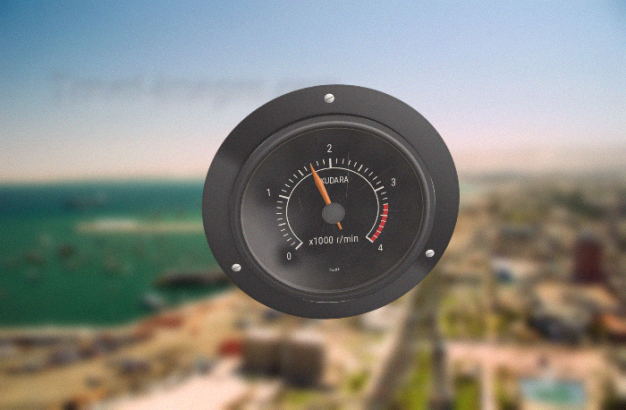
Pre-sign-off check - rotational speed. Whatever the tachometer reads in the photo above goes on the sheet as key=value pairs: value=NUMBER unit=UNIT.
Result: value=1700 unit=rpm
